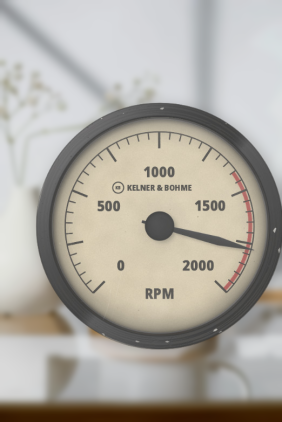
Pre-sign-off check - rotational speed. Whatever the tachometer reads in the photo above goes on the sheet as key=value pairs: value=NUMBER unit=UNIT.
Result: value=1775 unit=rpm
